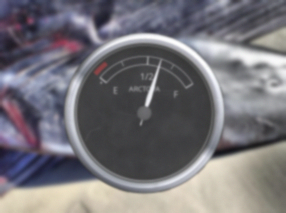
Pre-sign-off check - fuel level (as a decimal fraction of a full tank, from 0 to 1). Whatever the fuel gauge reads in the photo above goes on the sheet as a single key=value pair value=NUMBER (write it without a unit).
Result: value=0.625
